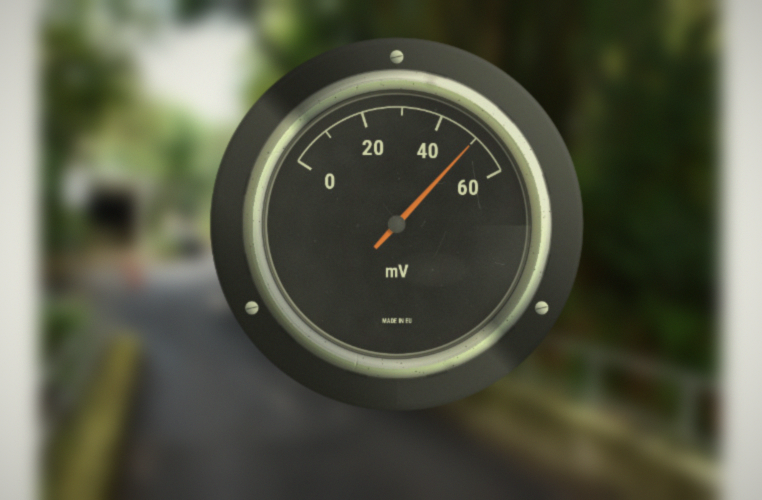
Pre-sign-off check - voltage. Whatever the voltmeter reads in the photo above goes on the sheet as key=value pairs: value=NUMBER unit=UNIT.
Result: value=50 unit=mV
